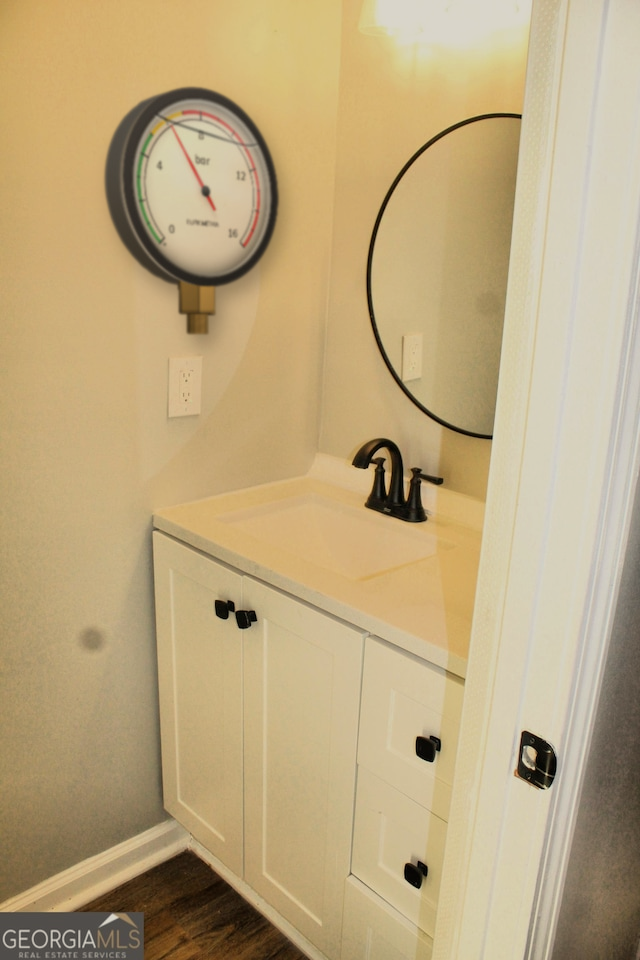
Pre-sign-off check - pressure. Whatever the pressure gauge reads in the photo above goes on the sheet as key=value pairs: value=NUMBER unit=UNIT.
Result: value=6 unit=bar
